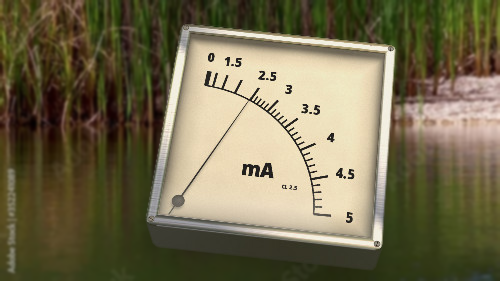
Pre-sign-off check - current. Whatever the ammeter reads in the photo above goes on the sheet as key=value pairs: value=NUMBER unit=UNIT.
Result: value=2.5 unit=mA
